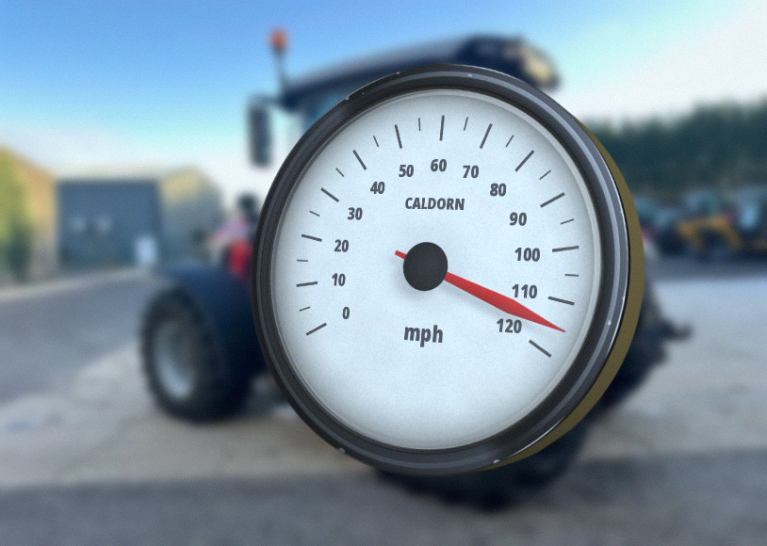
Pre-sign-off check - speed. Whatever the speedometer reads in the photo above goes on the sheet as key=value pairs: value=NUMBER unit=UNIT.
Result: value=115 unit=mph
